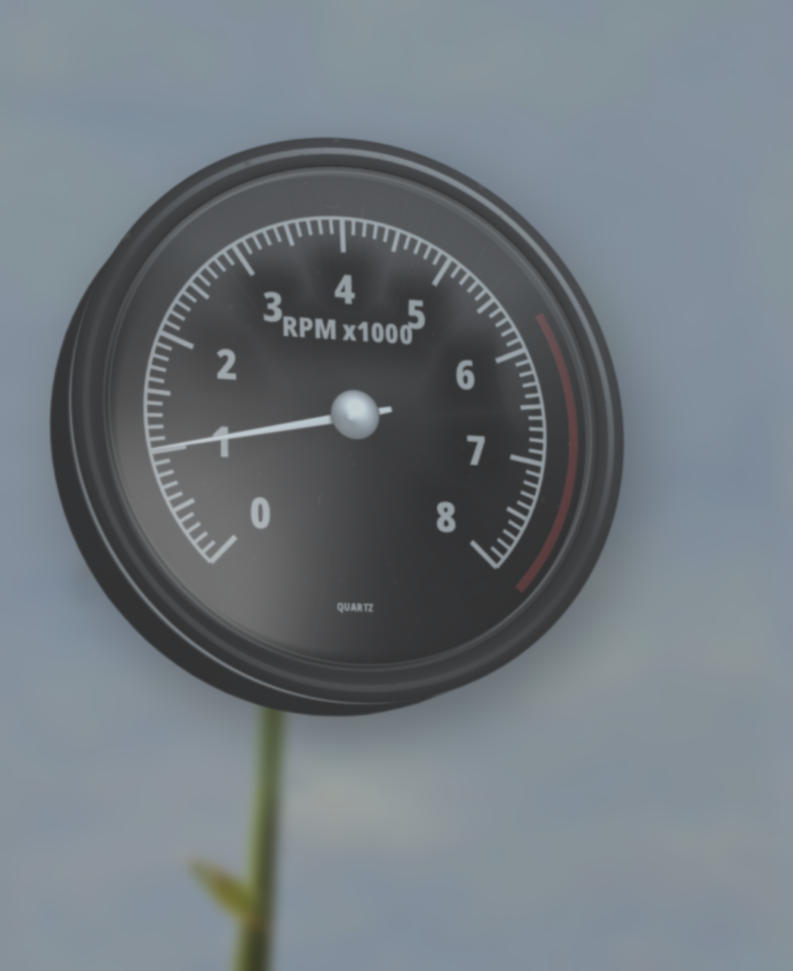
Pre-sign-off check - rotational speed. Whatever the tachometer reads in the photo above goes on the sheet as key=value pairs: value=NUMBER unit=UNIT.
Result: value=1000 unit=rpm
